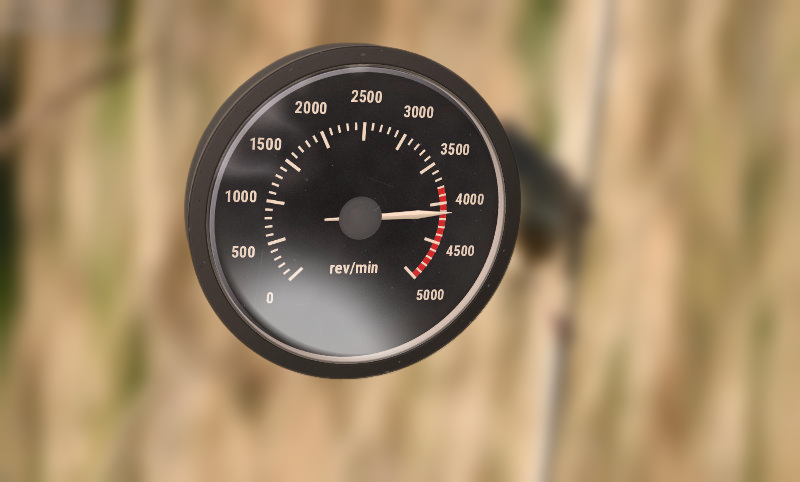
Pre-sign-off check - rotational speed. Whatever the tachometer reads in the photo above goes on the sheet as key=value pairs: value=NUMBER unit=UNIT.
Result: value=4100 unit=rpm
